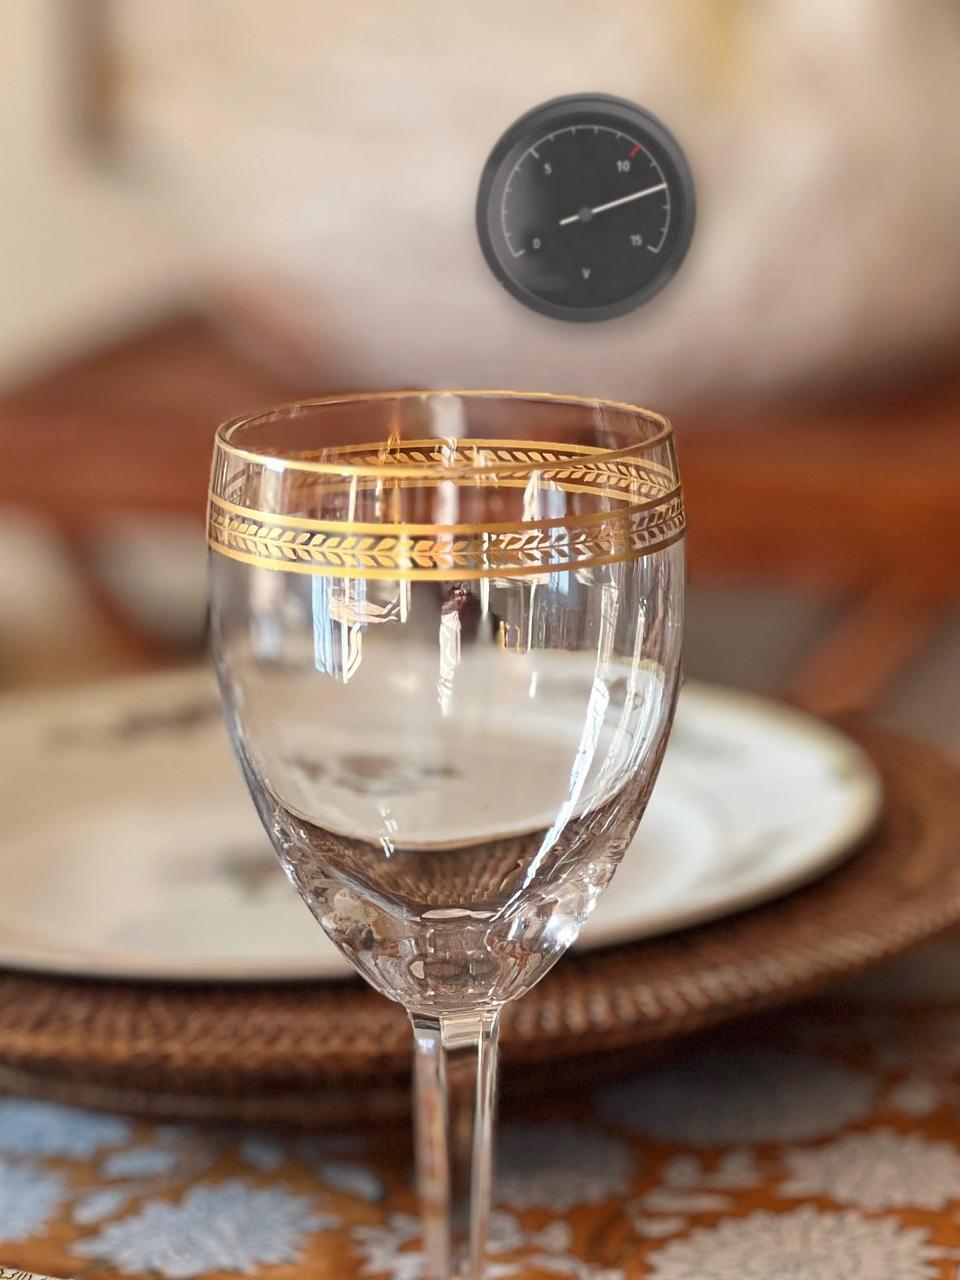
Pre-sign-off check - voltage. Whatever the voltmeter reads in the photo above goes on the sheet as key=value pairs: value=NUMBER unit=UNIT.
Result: value=12 unit=V
